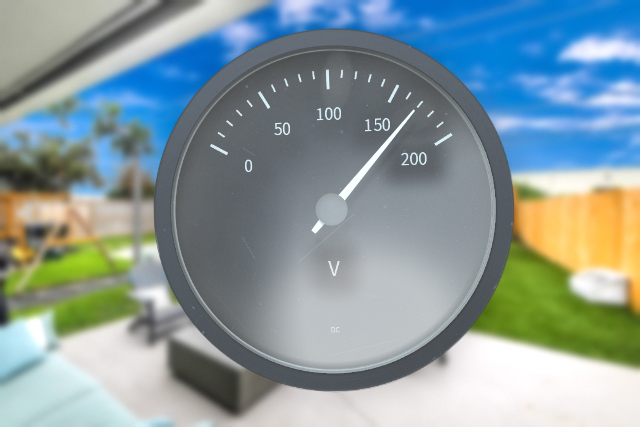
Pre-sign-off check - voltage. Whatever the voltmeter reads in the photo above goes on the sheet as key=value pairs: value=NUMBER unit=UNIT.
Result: value=170 unit=V
